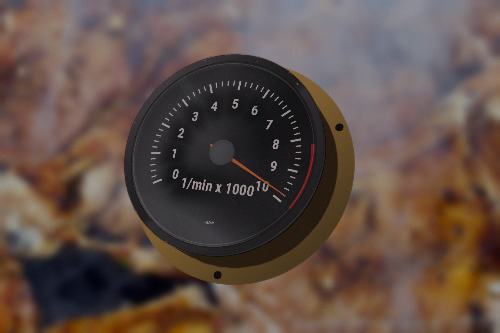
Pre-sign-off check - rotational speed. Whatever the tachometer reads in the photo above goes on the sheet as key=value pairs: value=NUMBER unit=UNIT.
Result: value=9800 unit=rpm
